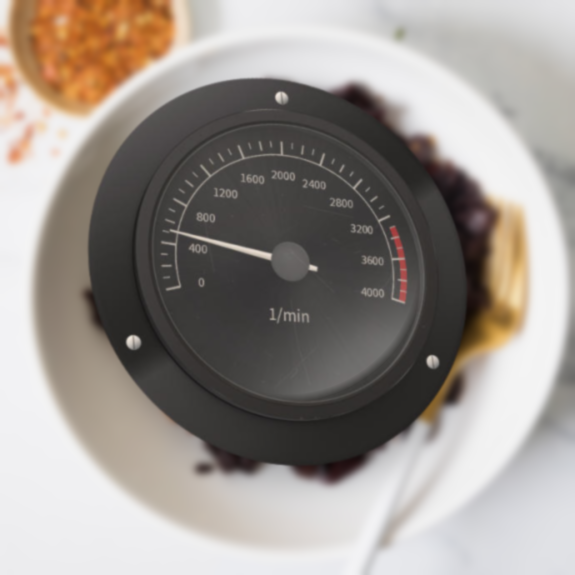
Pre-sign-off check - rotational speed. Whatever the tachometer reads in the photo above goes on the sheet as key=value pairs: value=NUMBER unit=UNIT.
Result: value=500 unit=rpm
